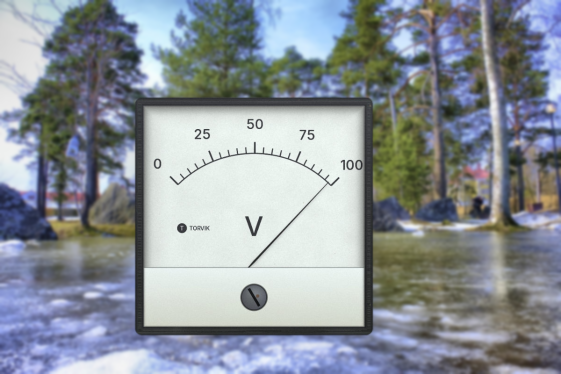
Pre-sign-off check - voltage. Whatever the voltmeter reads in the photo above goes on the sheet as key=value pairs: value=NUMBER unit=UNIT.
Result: value=97.5 unit=V
